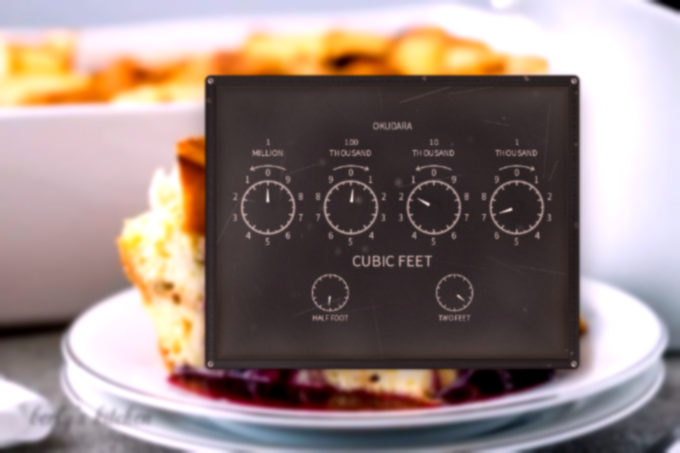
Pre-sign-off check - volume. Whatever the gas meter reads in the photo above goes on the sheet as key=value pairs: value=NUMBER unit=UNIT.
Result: value=1700 unit=ft³
